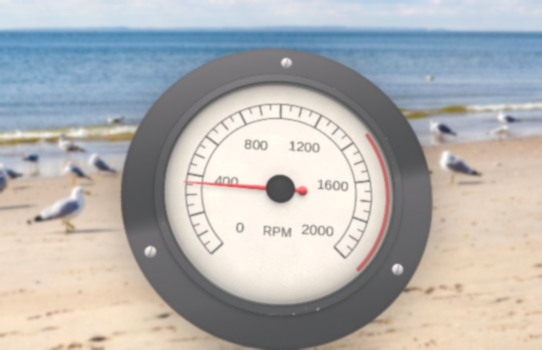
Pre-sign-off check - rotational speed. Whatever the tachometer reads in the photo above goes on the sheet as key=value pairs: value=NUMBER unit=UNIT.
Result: value=350 unit=rpm
